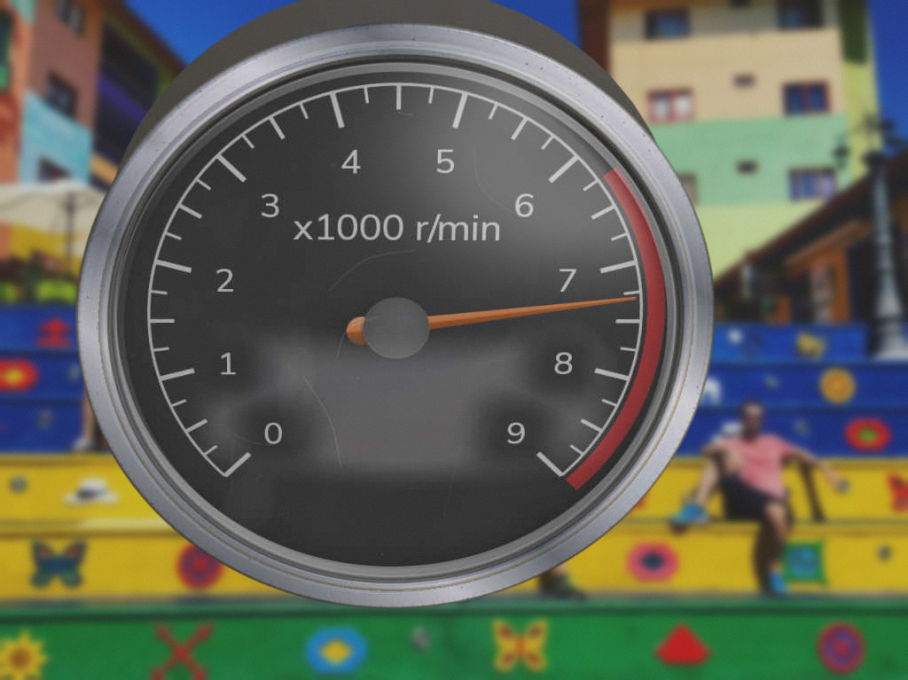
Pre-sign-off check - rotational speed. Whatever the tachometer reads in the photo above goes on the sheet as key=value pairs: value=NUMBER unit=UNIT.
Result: value=7250 unit=rpm
